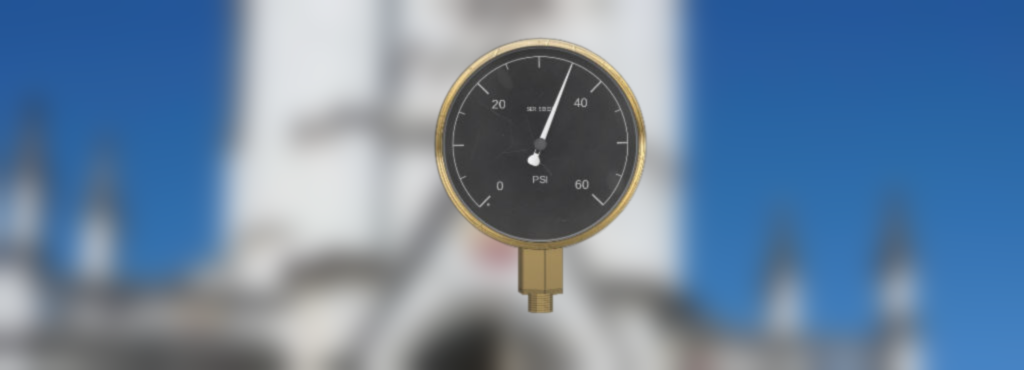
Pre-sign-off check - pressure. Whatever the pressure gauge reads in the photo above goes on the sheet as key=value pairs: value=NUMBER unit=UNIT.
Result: value=35 unit=psi
